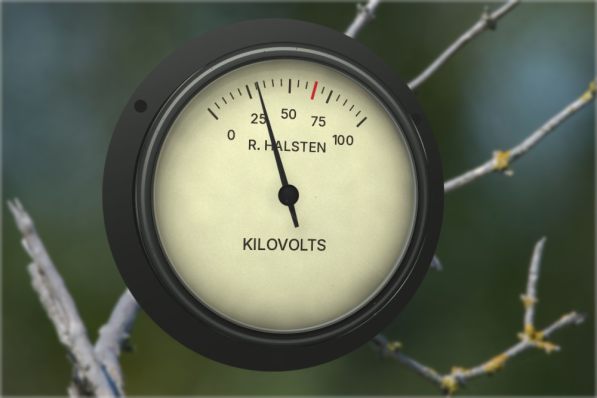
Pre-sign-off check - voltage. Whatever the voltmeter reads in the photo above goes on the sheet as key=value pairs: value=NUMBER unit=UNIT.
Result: value=30 unit=kV
